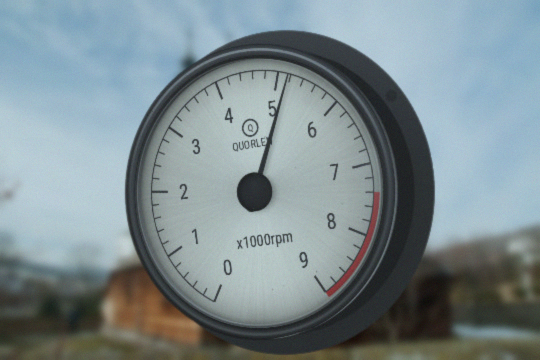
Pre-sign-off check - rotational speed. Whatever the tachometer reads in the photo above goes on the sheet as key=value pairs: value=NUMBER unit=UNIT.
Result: value=5200 unit=rpm
